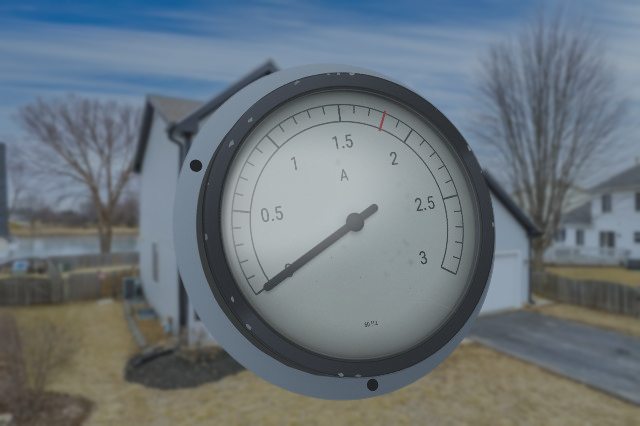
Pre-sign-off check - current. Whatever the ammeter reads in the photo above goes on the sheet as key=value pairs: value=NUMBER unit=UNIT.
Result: value=0 unit=A
